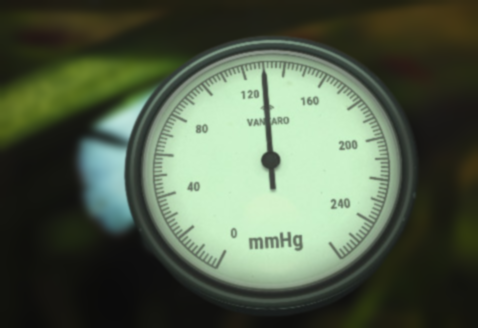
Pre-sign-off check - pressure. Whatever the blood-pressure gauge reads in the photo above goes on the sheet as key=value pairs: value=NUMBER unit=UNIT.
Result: value=130 unit=mmHg
